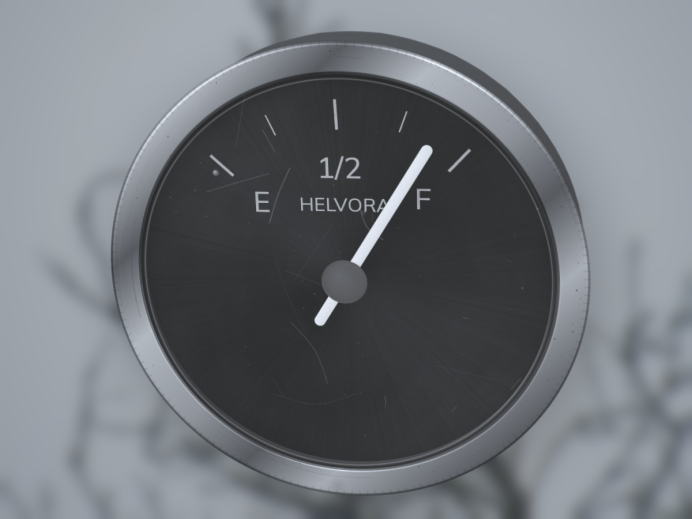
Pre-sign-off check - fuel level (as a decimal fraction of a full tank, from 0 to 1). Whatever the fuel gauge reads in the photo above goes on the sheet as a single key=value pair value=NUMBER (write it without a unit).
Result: value=0.875
